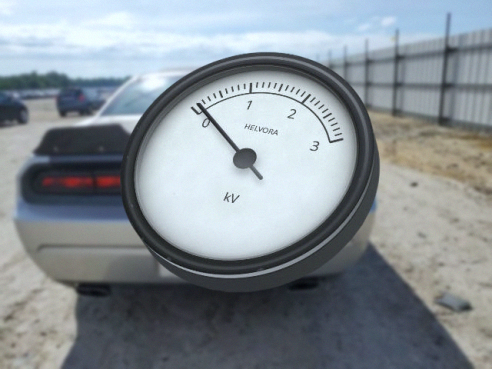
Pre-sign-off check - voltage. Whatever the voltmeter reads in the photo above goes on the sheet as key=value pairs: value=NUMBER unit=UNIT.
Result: value=0.1 unit=kV
